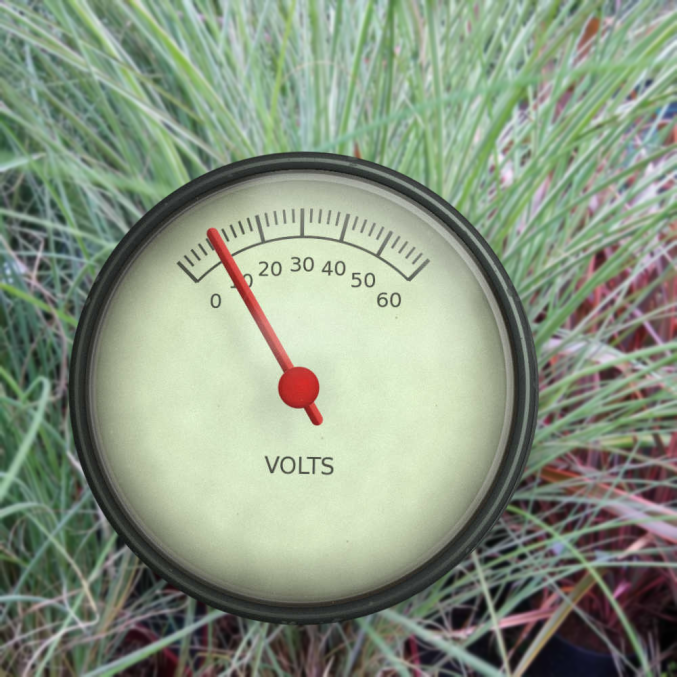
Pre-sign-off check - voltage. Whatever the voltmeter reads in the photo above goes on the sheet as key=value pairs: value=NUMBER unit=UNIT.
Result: value=10 unit=V
